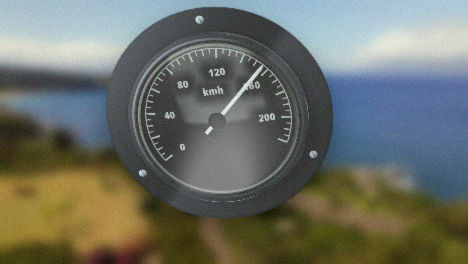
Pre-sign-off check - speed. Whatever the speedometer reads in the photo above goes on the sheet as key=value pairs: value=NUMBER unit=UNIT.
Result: value=155 unit=km/h
